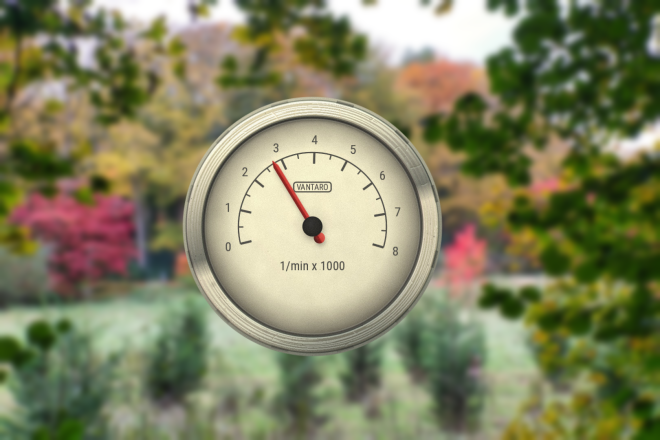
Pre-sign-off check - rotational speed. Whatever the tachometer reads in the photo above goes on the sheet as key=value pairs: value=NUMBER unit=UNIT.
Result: value=2750 unit=rpm
